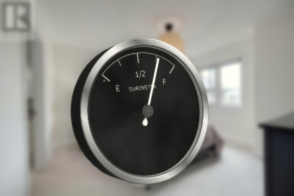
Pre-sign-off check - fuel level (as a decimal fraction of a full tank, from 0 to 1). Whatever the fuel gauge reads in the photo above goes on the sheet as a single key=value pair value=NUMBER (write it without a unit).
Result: value=0.75
